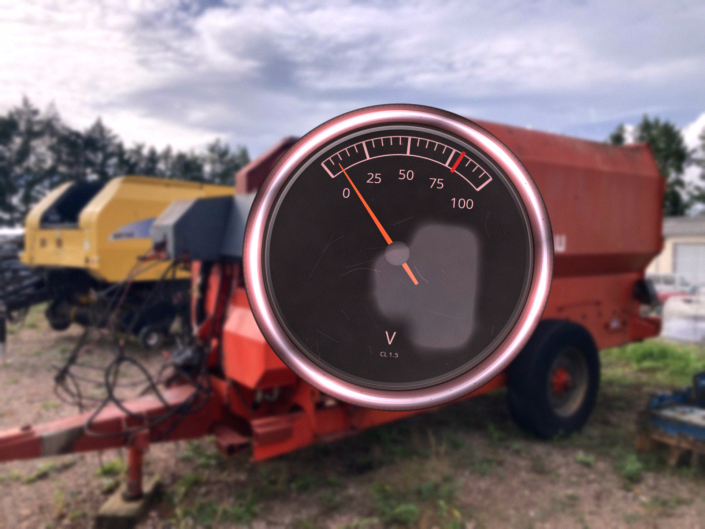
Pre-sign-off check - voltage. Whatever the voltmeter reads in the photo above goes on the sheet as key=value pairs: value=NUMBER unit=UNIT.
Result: value=7.5 unit=V
